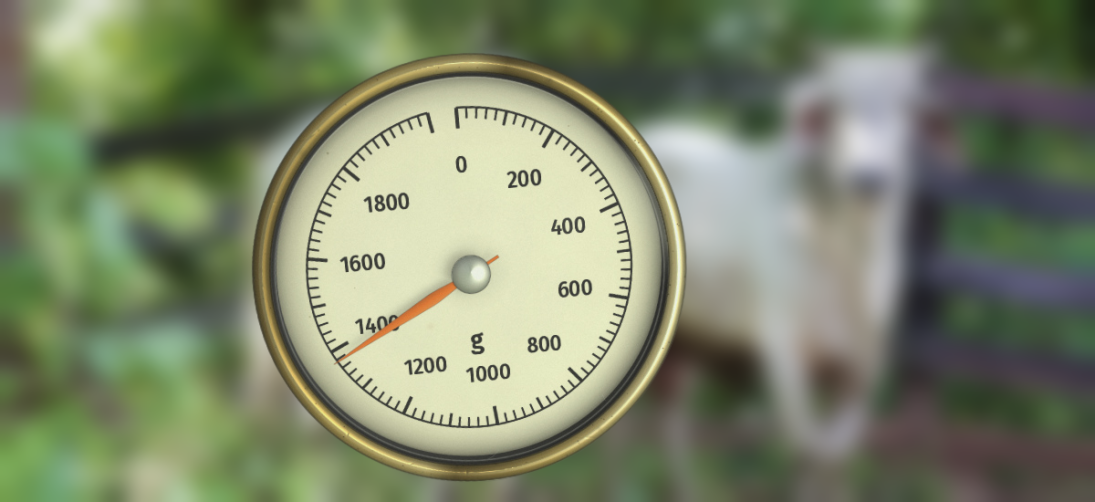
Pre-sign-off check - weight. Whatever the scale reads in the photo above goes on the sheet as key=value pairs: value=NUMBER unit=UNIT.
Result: value=1380 unit=g
